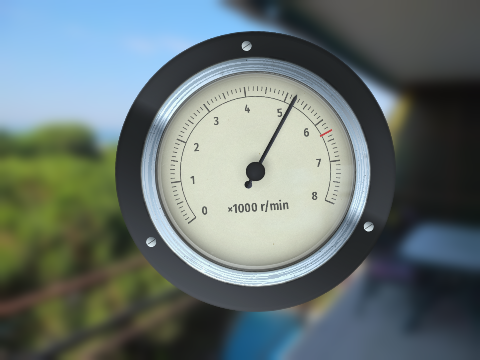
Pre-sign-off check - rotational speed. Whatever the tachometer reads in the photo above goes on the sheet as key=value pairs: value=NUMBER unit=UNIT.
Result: value=5200 unit=rpm
